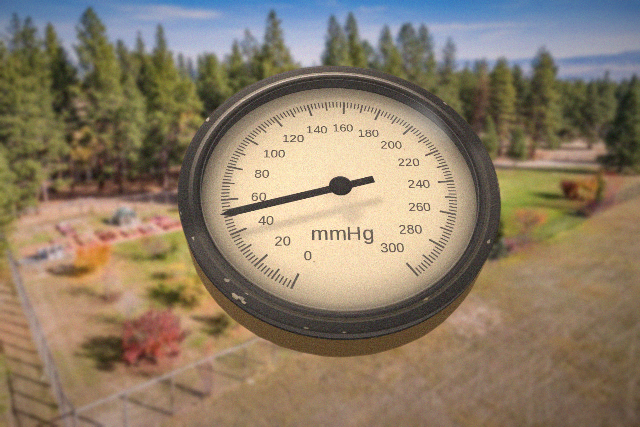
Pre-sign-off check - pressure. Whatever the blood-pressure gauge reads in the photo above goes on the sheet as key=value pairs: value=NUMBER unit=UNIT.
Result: value=50 unit=mmHg
